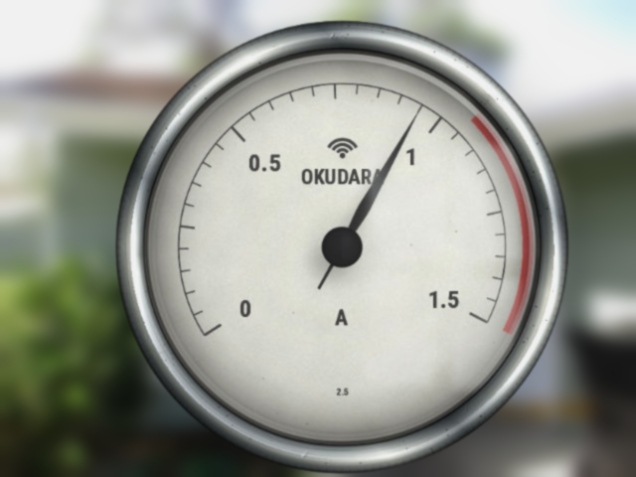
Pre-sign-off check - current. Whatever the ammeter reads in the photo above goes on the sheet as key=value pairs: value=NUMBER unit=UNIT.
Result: value=0.95 unit=A
